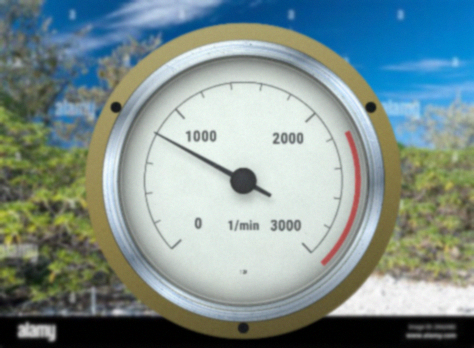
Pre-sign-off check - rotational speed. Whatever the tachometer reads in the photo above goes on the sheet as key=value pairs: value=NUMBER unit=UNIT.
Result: value=800 unit=rpm
